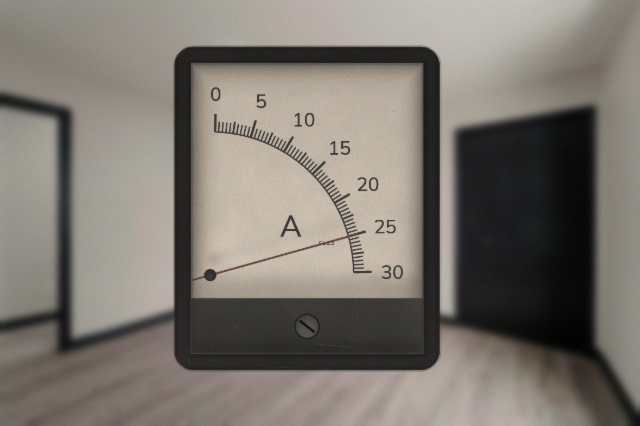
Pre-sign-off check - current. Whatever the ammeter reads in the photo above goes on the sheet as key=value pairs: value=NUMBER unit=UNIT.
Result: value=25 unit=A
